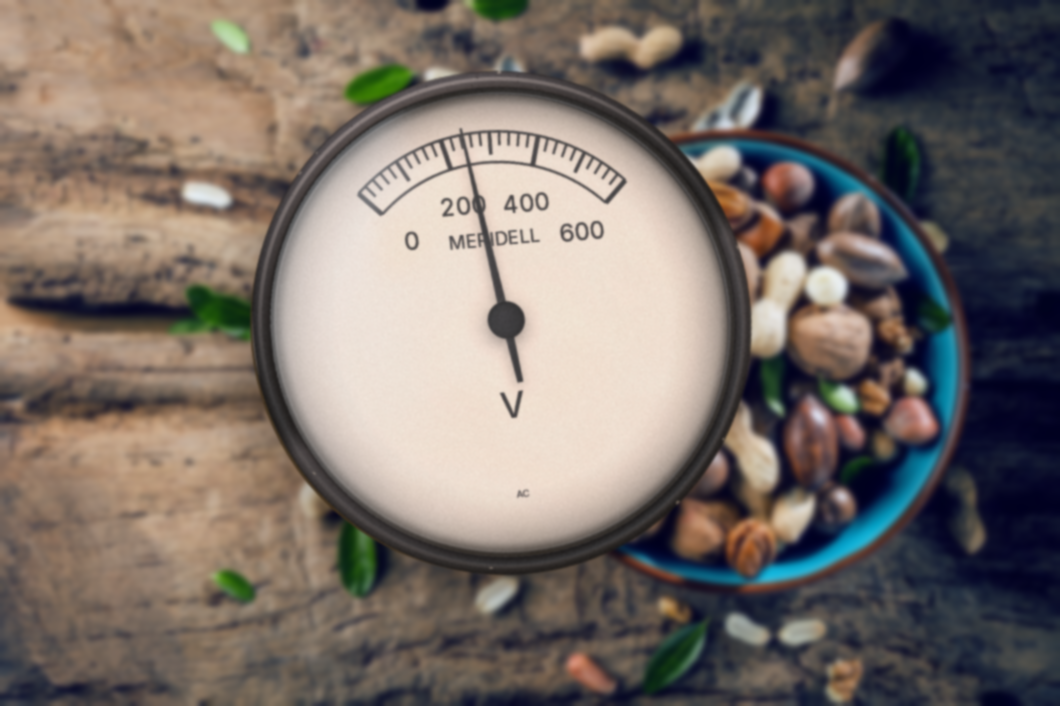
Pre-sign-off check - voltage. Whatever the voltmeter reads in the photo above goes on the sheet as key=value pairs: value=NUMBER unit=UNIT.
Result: value=240 unit=V
